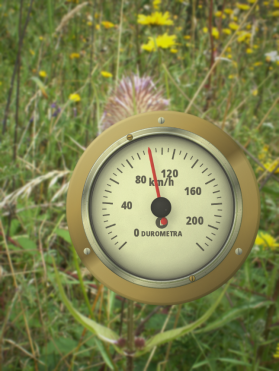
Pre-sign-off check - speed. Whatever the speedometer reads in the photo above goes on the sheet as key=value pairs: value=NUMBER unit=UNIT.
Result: value=100 unit=km/h
